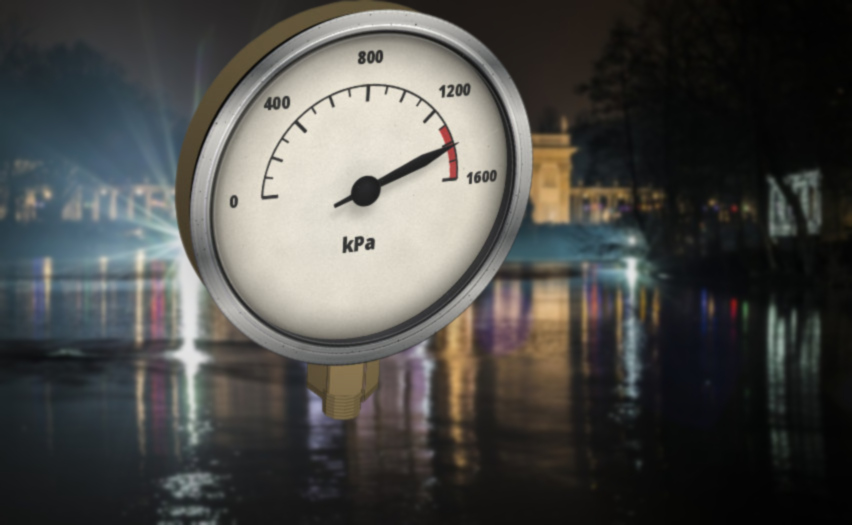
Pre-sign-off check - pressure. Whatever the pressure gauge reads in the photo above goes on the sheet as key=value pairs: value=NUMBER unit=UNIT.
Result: value=1400 unit=kPa
